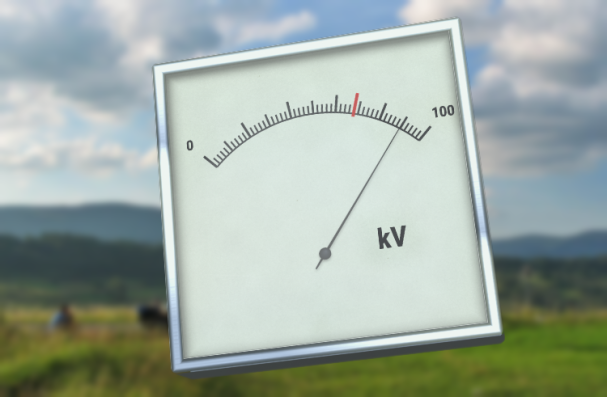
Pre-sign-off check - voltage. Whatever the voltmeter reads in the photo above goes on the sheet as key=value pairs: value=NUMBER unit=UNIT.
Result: value=90 unit=kV
